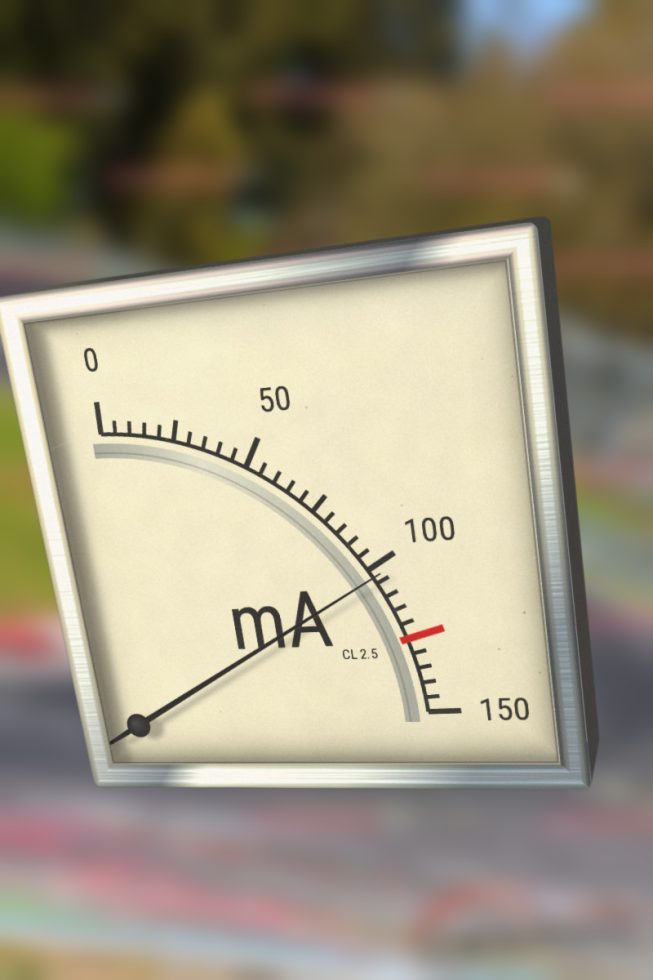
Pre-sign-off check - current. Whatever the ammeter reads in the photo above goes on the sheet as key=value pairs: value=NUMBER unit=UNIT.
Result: value=102.5 unit=mA
